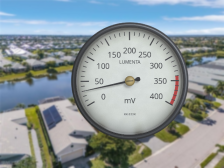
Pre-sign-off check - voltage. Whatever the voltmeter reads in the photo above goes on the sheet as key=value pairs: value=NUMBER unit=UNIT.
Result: value=30 unit=mV
